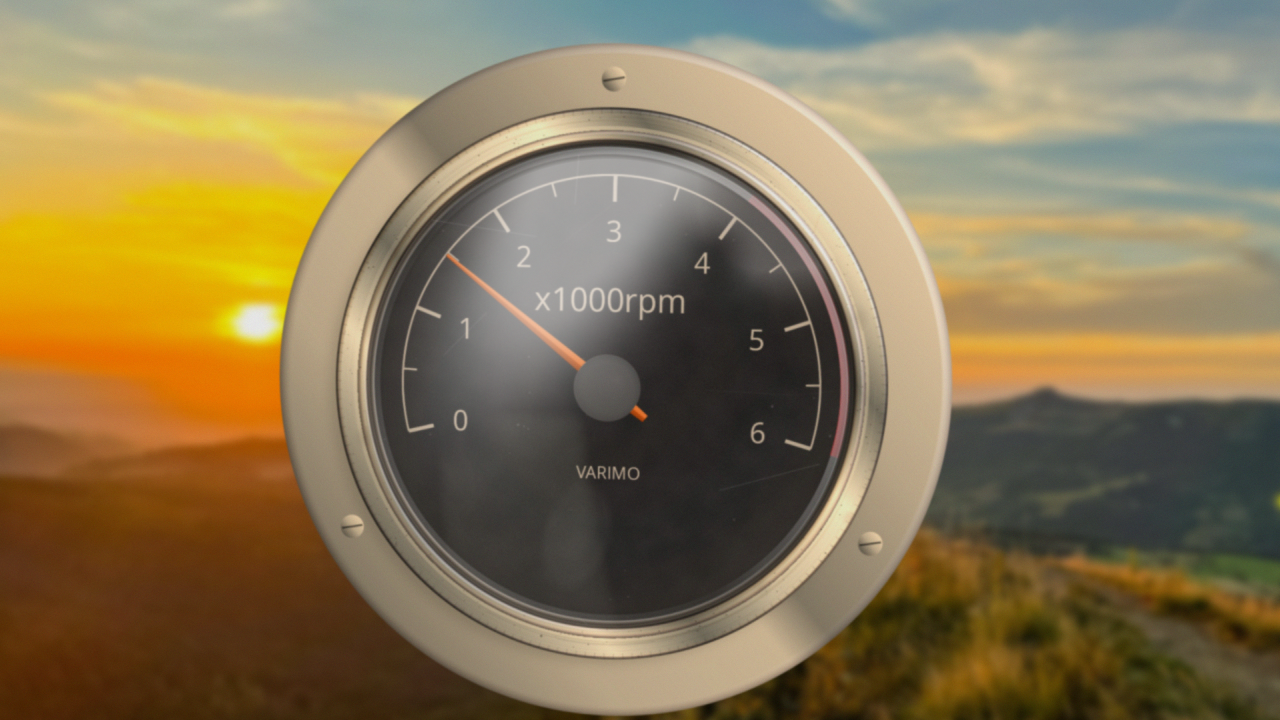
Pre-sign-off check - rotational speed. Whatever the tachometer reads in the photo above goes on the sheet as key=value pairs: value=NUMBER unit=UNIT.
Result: value=1500 unit=rpm
